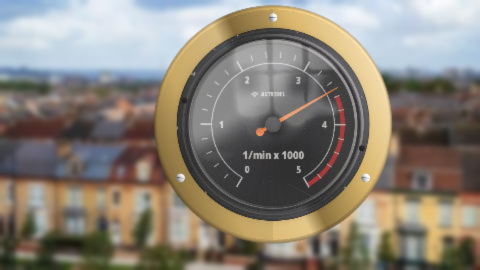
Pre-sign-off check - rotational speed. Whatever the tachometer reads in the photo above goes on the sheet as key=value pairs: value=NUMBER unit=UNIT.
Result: value=3500 unit=rpm
